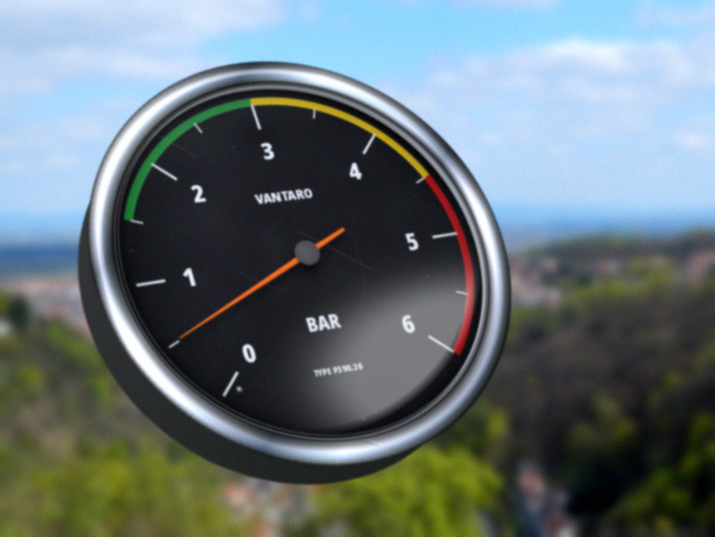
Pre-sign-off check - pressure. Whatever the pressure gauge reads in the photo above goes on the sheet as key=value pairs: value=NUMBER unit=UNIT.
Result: value=0.5 unit=bar
